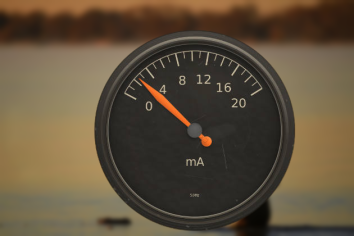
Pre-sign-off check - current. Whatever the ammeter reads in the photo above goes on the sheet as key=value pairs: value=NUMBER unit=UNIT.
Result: value=2.5 unit=mA
